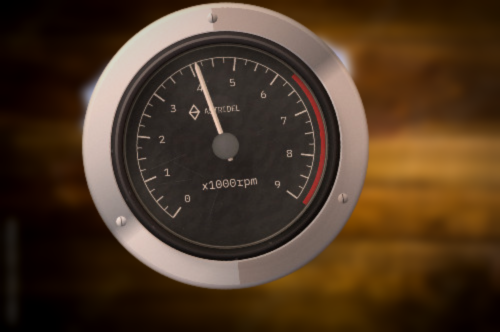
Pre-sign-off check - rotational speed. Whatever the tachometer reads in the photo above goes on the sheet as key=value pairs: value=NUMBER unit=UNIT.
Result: value=4125 unit=rpm
